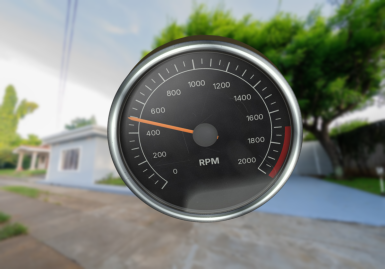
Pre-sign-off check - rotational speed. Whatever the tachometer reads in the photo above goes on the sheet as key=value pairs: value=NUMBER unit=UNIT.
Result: value=500 unit=rpm
